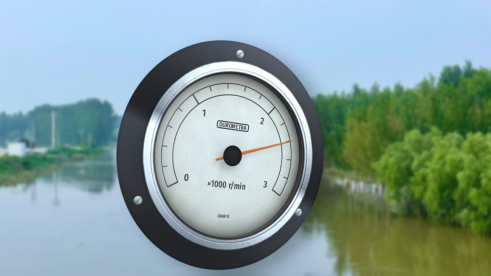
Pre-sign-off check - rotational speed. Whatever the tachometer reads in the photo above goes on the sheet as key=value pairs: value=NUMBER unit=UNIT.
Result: value=2400 unit=rpm
